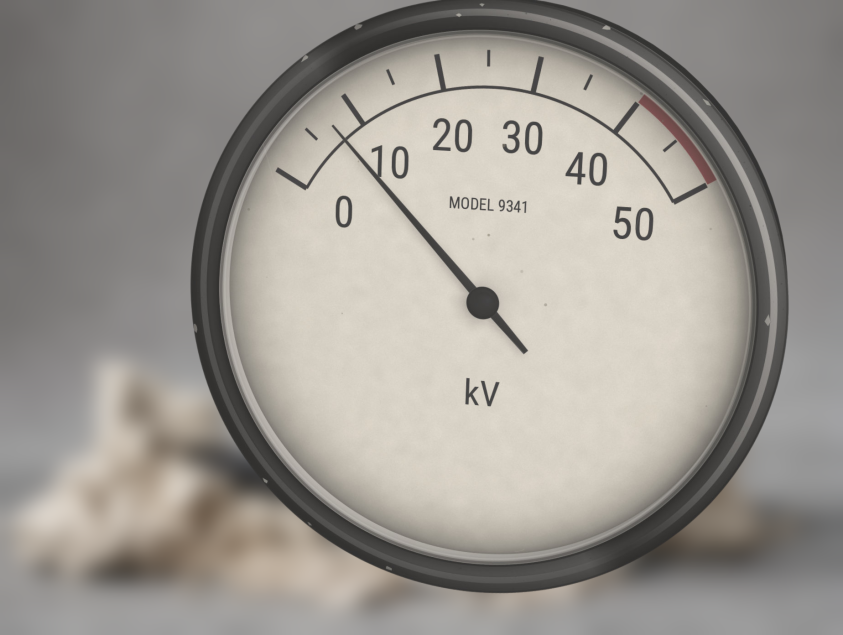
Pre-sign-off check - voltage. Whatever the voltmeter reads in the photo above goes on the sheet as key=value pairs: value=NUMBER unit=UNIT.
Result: value=7.5 unit=kV
